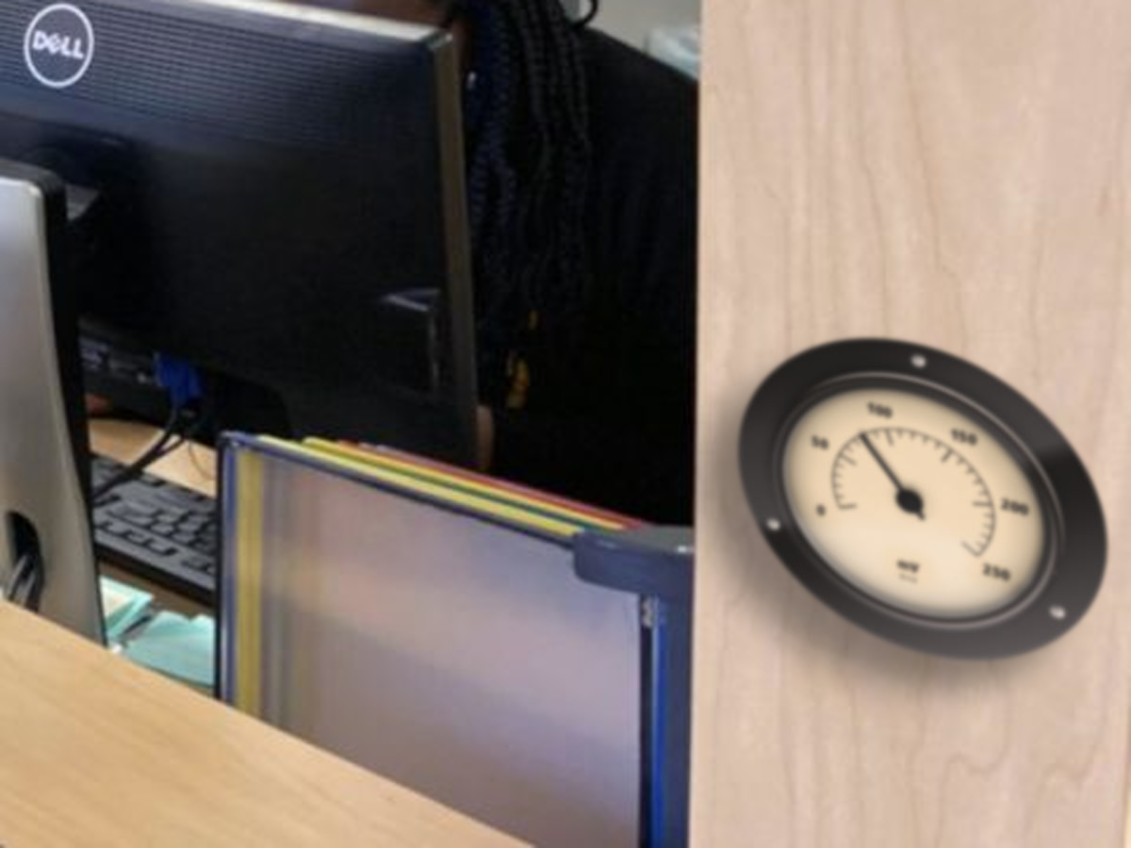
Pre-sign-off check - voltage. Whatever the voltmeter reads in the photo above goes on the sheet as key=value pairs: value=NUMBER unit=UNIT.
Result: value=80 unit=mV
